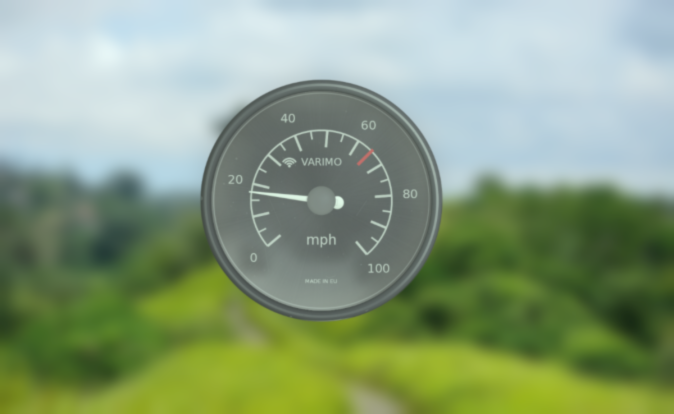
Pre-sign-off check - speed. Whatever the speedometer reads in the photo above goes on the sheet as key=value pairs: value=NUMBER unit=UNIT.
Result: value=17.5 unit=mph
